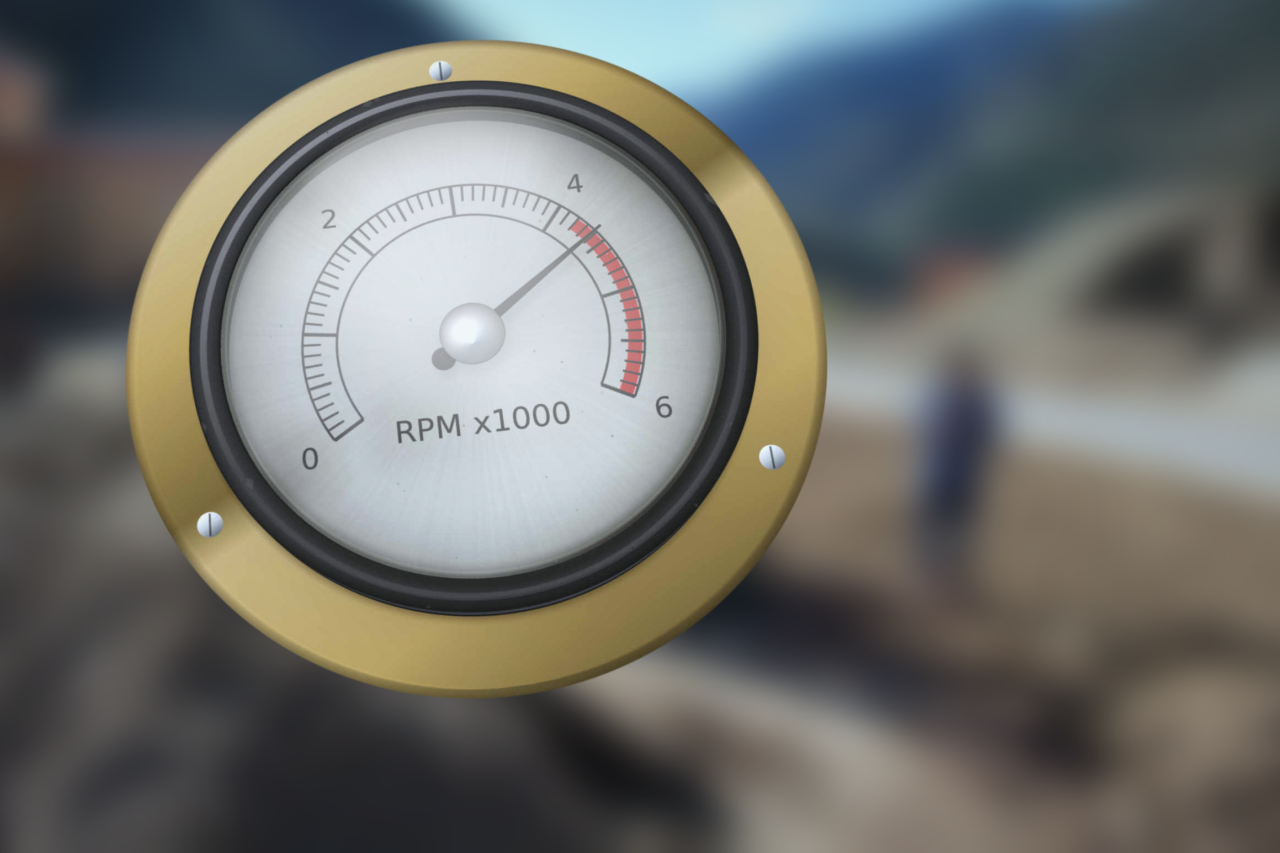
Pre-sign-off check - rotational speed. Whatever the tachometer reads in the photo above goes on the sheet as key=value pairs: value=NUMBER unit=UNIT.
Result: value=4400 unit=rpm
